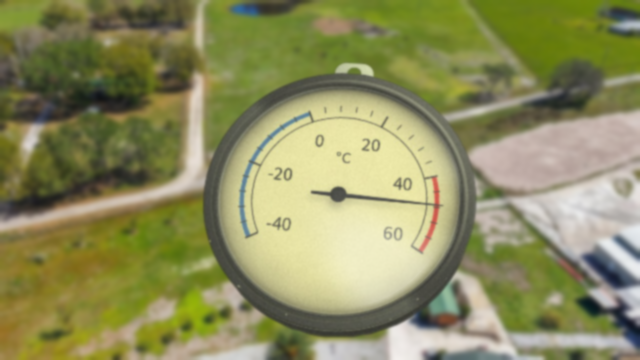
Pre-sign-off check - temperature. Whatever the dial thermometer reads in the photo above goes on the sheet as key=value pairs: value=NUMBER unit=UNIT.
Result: value=48 unit=°C
